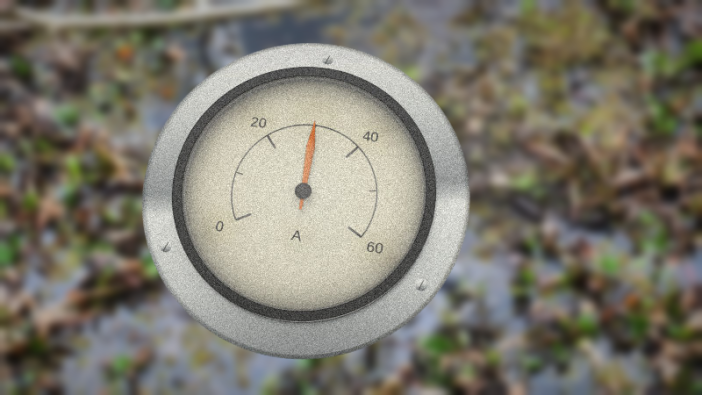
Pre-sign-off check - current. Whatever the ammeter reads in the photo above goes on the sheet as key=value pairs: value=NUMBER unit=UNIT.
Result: value=30 unit=A
